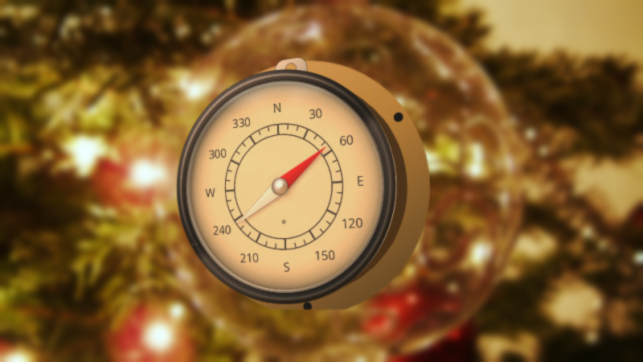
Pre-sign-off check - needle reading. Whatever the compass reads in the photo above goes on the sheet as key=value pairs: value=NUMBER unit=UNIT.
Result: value=55 unit=°
